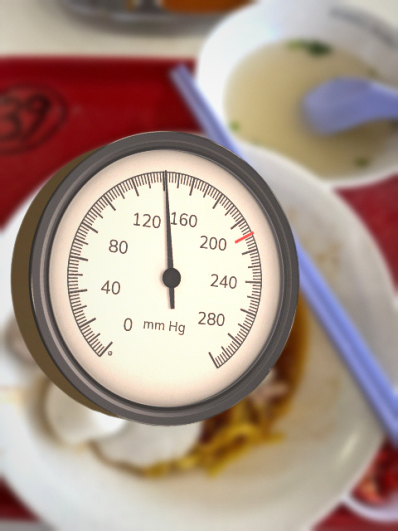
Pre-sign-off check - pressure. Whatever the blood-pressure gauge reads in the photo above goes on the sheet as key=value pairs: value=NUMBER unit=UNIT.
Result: value=140 unit=mmHg
